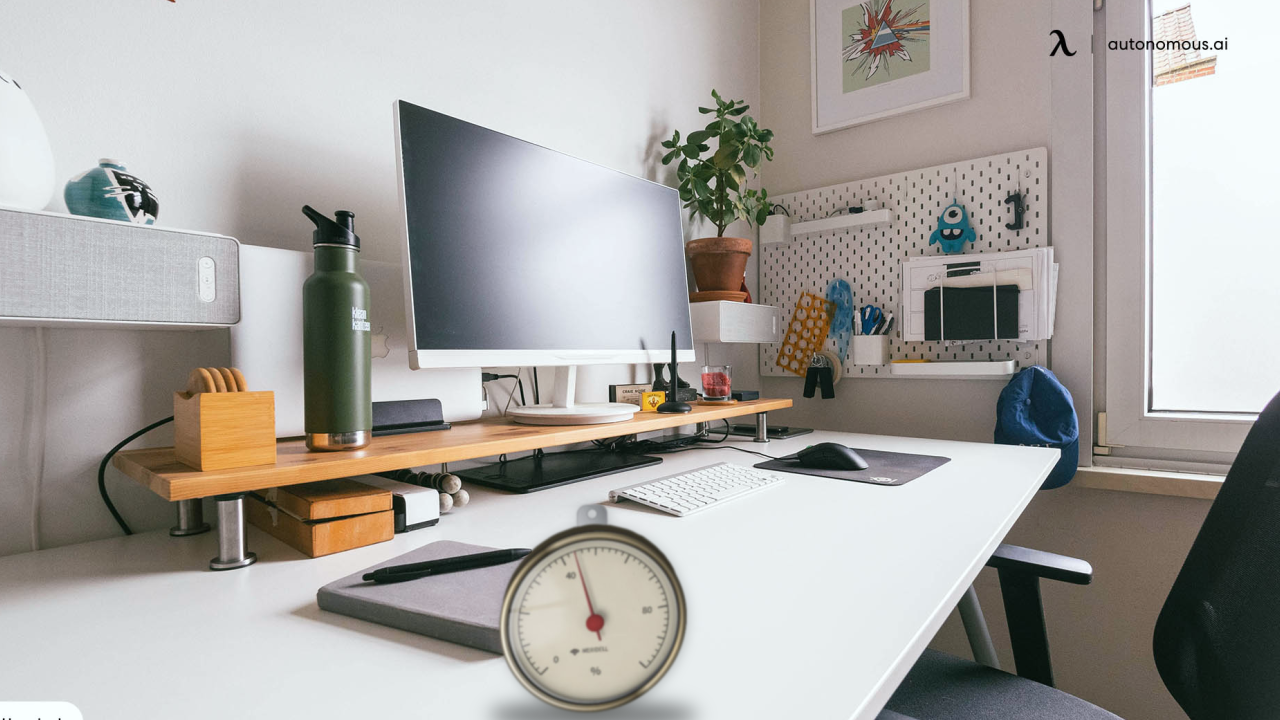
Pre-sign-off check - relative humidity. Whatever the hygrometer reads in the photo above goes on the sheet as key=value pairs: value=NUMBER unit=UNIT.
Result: value=44 unit=%
